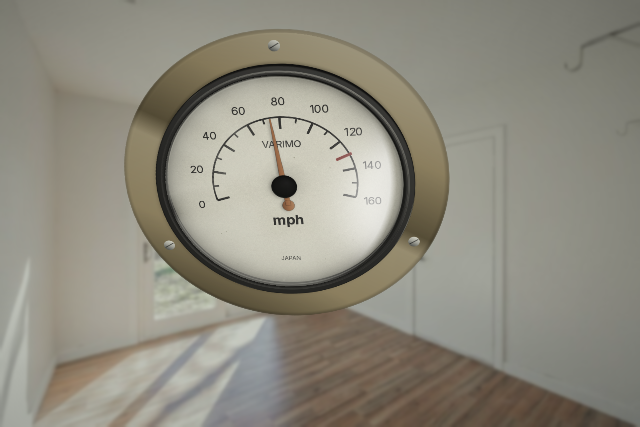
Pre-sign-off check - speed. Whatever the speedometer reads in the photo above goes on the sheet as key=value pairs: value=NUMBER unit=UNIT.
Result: value=75 unit=mph
